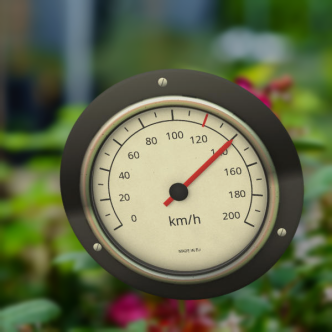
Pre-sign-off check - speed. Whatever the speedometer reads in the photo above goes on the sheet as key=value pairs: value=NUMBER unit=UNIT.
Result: value=140 unit=km/h
